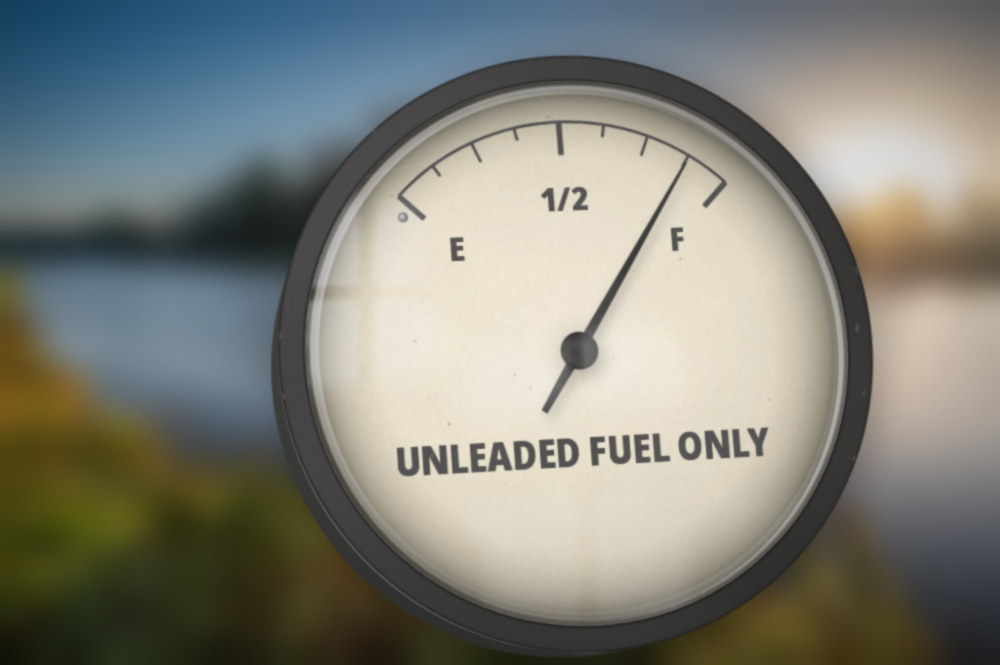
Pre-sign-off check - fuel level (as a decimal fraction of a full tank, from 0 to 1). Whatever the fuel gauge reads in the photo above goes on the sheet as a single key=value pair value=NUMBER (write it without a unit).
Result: value=0.875
